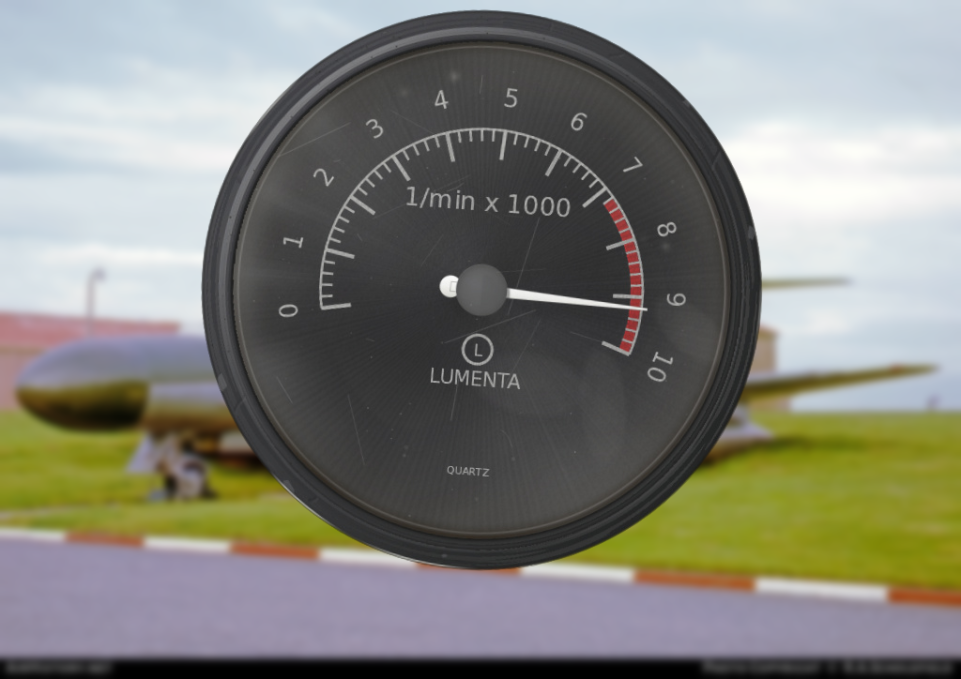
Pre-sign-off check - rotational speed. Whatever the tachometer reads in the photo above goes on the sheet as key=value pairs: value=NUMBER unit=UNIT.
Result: value=9200 unit=rpm
